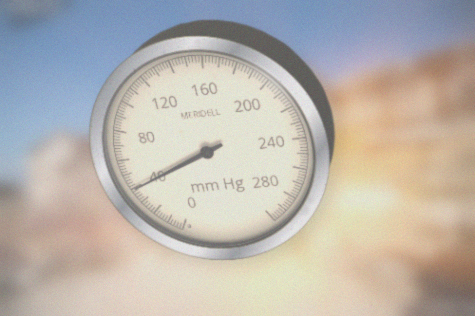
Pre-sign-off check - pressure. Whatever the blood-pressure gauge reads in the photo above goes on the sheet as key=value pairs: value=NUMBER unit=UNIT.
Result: value=40 unit=mmHg
